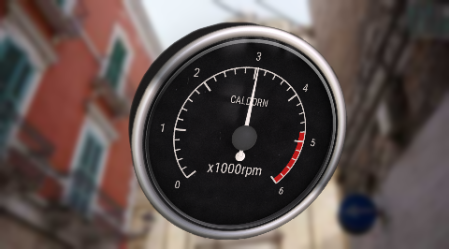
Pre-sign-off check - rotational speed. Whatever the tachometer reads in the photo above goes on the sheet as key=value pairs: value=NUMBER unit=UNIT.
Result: value=3000 unit=rpm
